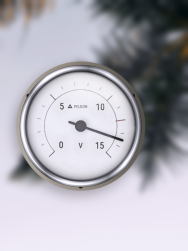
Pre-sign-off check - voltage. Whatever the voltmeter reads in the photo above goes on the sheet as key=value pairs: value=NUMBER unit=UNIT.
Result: value=13.5 unit=V
